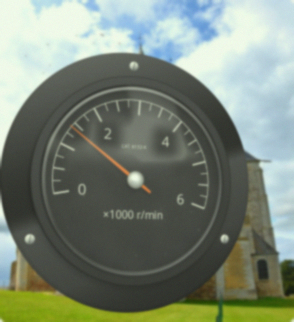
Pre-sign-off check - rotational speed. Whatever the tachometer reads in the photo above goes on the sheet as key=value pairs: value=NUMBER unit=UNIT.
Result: value=1375 unit=rpm
